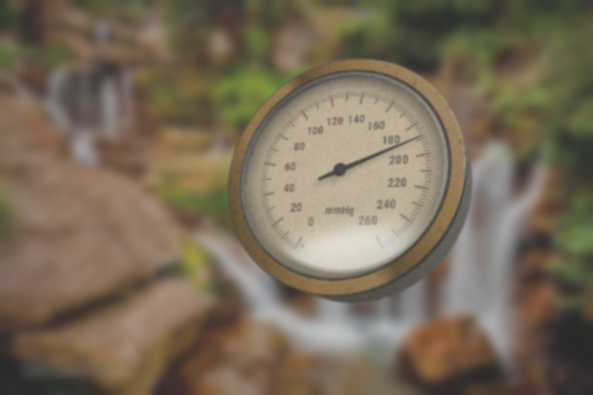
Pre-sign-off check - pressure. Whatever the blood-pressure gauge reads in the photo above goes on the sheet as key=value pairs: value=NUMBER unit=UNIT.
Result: value=190 unit=mmHg
